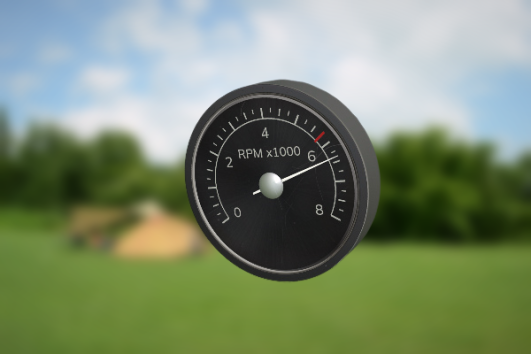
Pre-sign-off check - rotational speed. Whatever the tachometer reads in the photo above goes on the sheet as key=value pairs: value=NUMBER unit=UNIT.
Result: value=6375 unit=rpm
